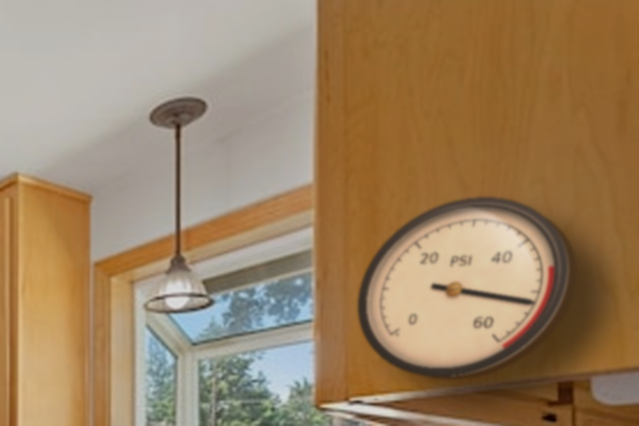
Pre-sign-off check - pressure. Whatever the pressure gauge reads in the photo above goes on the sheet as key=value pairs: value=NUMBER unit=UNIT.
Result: value=52 unit=psi
